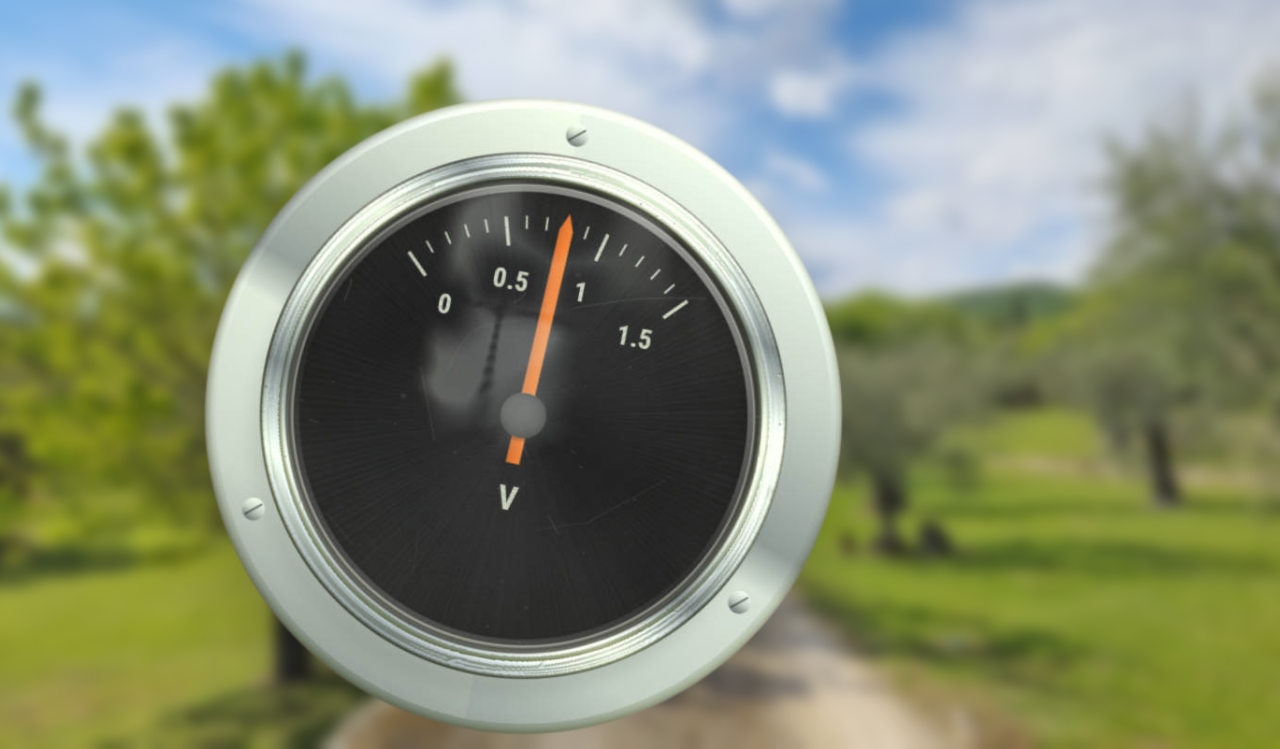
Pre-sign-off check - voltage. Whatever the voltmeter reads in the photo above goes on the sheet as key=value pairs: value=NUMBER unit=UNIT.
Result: value=0.8 unit=V
